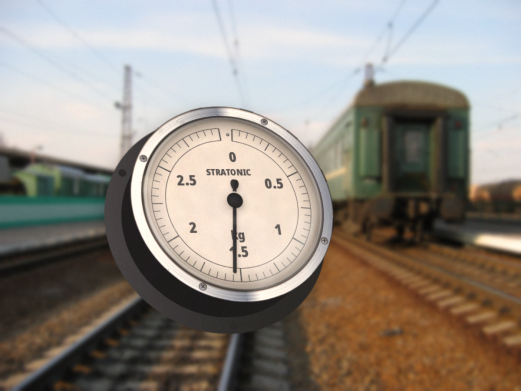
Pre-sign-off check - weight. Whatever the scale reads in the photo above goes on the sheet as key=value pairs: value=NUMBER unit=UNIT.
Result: value=1.55 unit=kg
